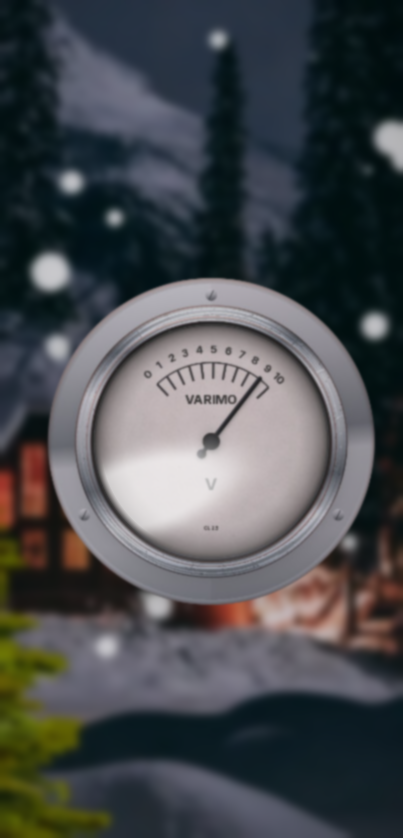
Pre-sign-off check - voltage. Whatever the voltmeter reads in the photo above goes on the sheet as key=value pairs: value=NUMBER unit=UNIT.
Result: value=9 unit=V
